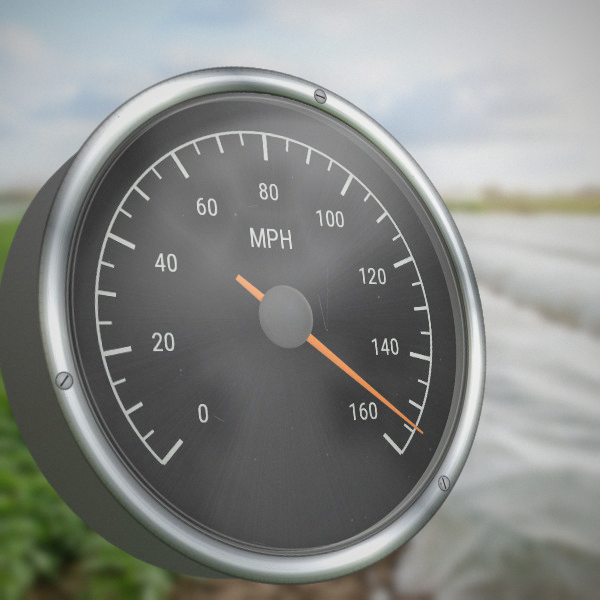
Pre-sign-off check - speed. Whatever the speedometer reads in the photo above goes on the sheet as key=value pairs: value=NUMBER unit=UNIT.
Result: value=155 unit=mph
